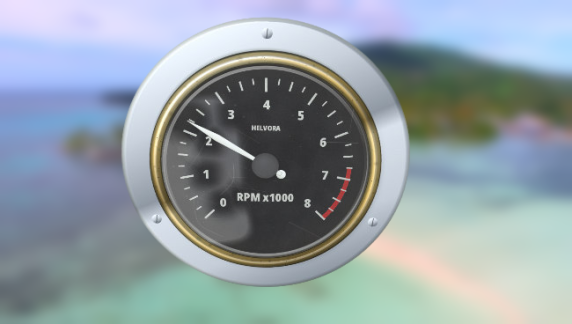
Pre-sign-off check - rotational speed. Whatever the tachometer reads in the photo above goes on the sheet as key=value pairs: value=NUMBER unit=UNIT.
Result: value=2250 unit=rpm
